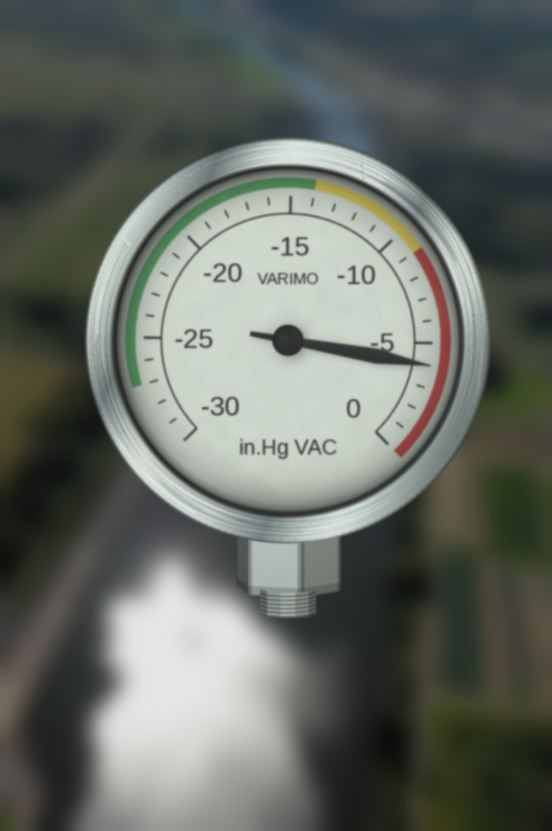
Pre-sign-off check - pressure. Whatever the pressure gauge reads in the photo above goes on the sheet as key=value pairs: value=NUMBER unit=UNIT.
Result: value=-4 unit=inHg
